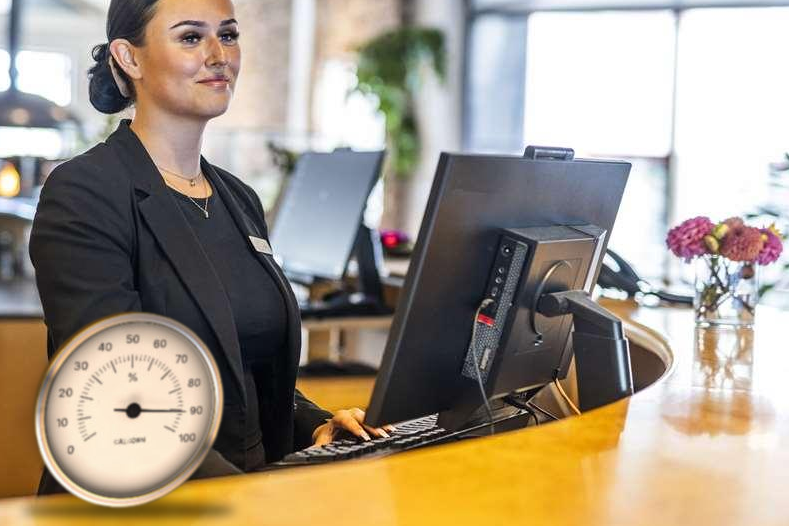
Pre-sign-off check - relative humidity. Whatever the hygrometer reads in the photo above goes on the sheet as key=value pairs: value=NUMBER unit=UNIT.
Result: value=90 unit=%
